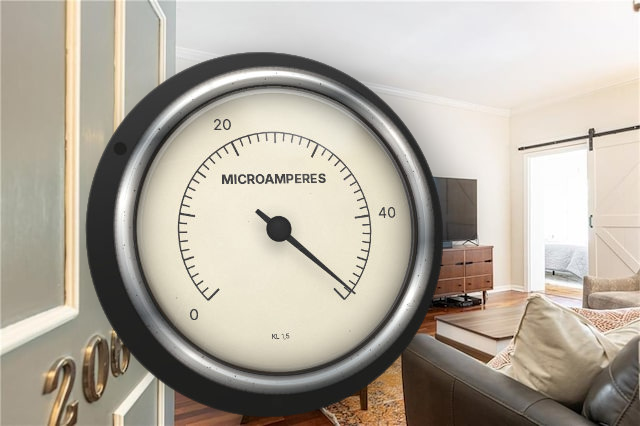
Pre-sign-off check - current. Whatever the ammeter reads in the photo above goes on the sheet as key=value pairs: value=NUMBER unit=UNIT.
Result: value=49 unit=µA
